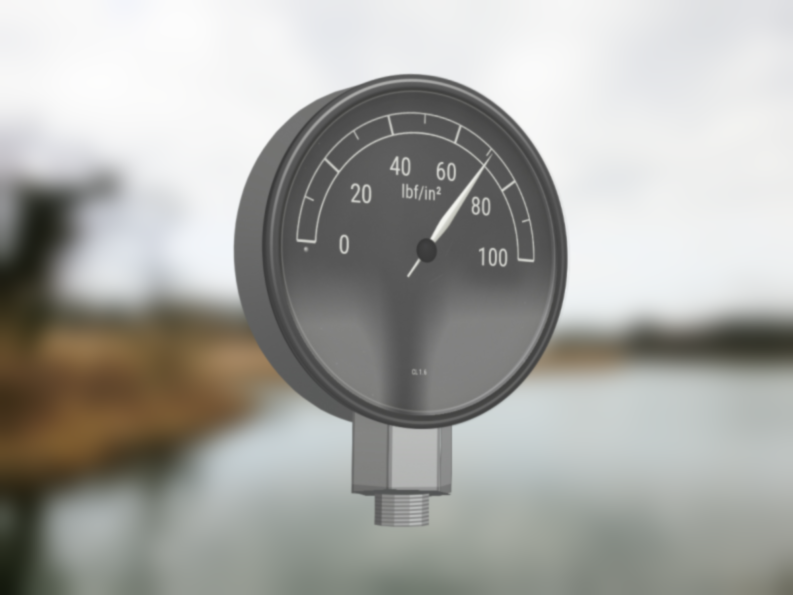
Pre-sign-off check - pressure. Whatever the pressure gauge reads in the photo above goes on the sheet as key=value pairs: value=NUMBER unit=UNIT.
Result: value=70 unit=psi
